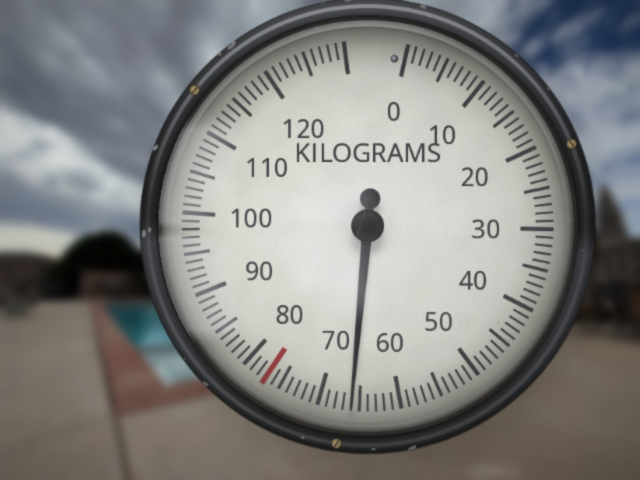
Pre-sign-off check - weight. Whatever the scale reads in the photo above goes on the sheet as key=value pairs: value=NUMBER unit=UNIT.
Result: value=66 unit=kg
